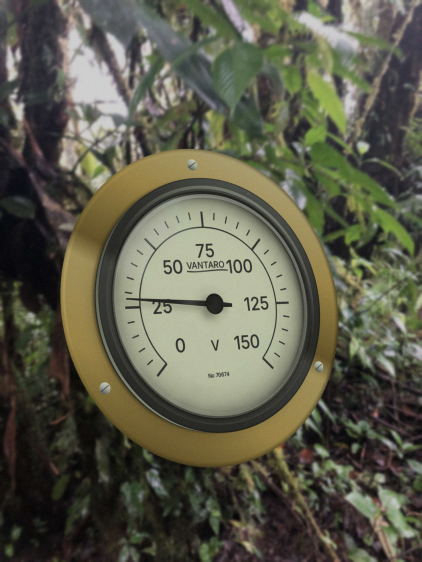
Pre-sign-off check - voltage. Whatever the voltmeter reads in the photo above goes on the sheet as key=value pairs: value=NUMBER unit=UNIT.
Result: value=27.5 unit=V
